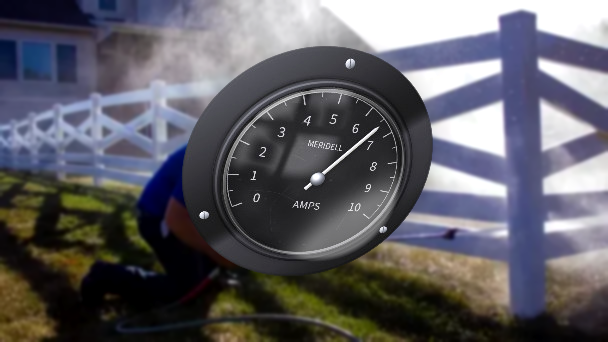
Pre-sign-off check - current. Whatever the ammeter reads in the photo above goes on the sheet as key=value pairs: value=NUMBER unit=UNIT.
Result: value=6.5 unit=A
